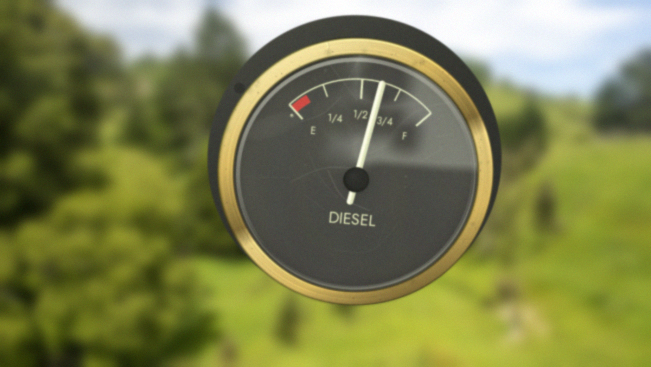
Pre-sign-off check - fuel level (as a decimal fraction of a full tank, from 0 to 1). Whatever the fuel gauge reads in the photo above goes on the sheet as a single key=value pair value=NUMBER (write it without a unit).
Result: value=0.625
